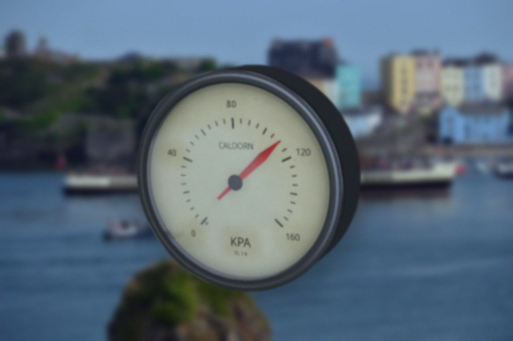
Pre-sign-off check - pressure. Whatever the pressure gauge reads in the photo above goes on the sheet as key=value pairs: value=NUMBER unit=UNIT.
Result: value=110 unit=kPa
